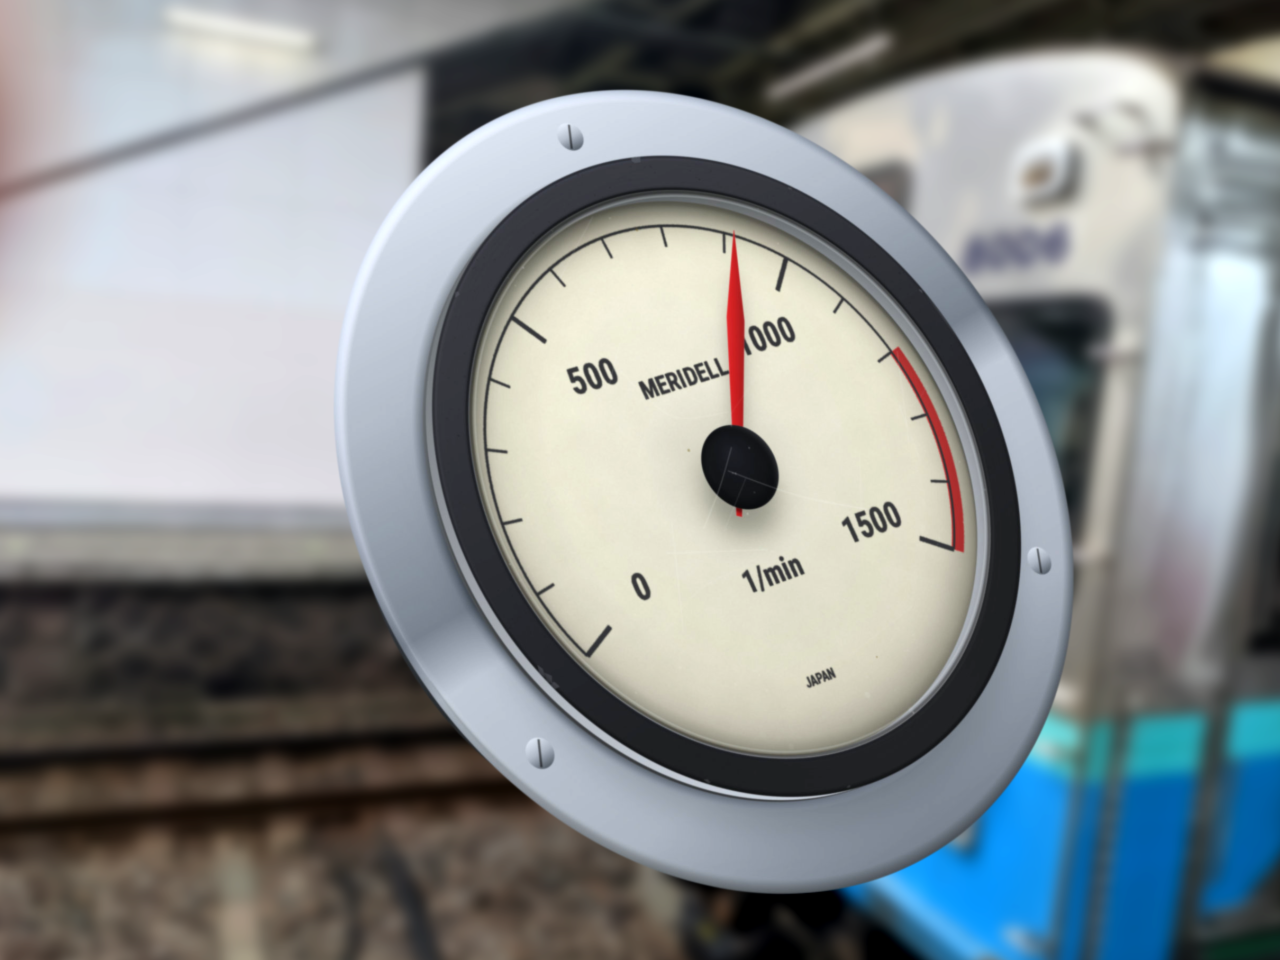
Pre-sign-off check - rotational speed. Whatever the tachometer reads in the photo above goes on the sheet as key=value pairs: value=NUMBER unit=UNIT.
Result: value=900 unit=rpm
